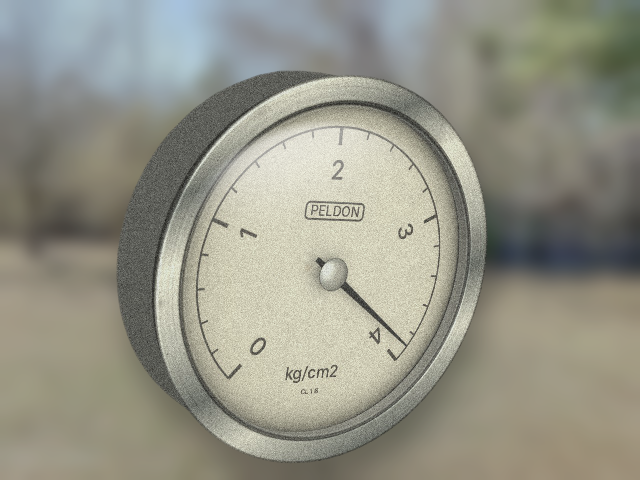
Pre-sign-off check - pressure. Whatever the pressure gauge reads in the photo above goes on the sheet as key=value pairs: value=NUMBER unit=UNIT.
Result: value=3.9 unit=kg/cm²
